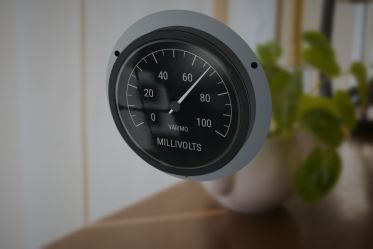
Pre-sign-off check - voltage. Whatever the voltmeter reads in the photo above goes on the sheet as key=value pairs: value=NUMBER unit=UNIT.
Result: value=67.5 unit=mV
